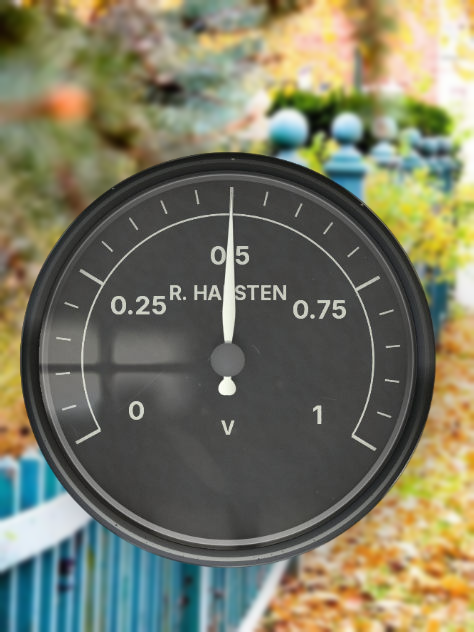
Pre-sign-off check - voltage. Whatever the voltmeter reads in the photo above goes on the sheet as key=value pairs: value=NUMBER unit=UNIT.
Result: value=0.5 unit=V
